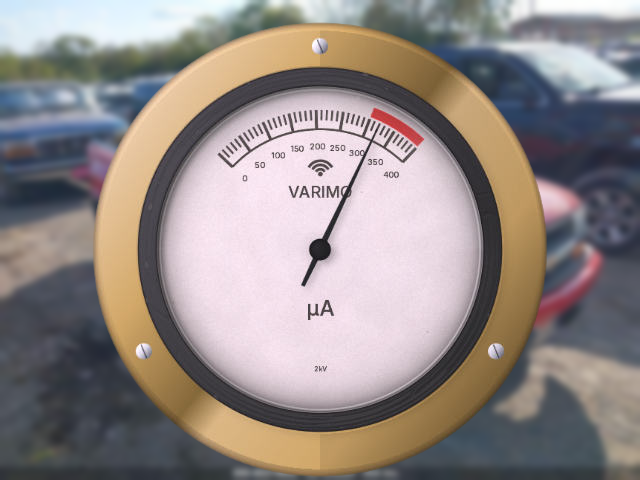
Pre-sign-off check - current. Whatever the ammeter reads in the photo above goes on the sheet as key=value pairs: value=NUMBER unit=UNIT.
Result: value=320 unit=µA
